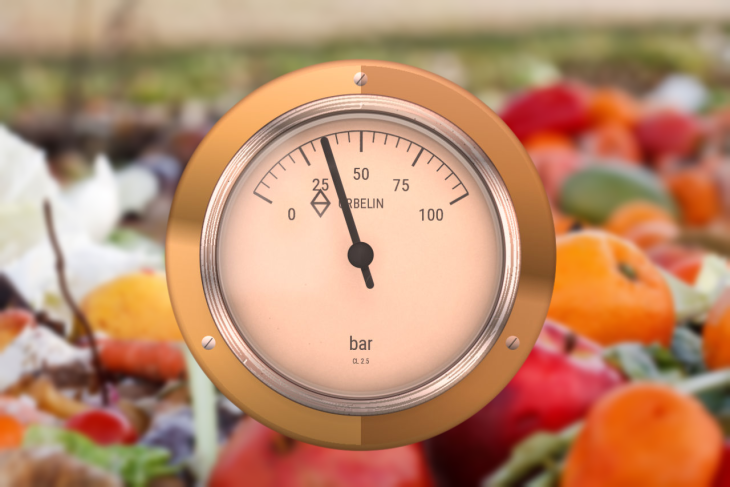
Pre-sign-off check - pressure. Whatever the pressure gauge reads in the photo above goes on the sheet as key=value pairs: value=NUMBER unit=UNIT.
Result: value=35 unit=bar
